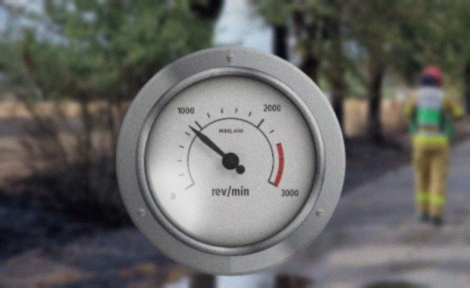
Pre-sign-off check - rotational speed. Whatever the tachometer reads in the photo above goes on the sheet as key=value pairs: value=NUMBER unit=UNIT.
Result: value=900 unit=rpm
